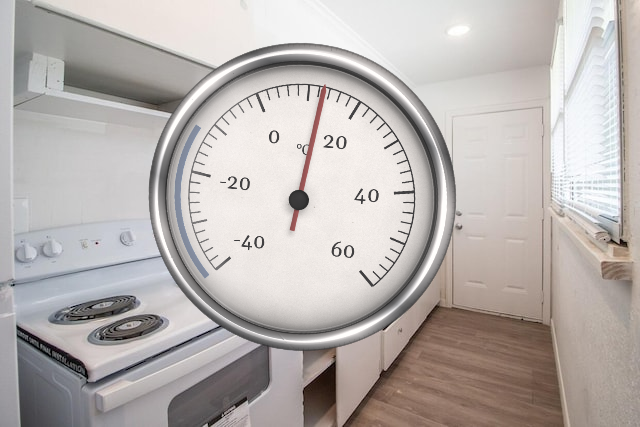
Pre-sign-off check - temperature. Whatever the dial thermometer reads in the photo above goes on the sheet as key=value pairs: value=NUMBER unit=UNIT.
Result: value=13 unit=°C
